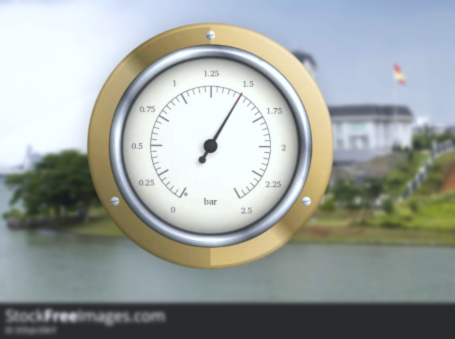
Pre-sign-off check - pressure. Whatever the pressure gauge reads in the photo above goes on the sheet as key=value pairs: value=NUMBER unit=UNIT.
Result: value=1.5 unit=bar
